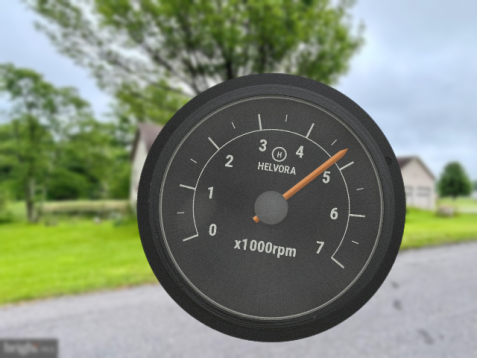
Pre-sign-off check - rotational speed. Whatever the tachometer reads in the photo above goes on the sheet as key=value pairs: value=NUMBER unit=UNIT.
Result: value=4750 unit=rpm
